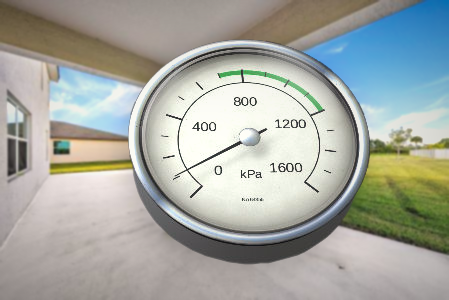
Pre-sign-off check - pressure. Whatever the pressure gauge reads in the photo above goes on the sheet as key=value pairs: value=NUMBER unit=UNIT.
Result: value=100 unit=kPa
